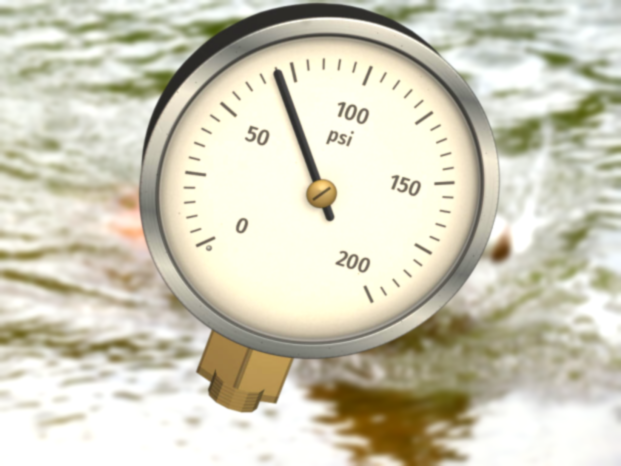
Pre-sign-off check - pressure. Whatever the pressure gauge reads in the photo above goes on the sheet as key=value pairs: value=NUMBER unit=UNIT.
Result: value=70 unit=psi
